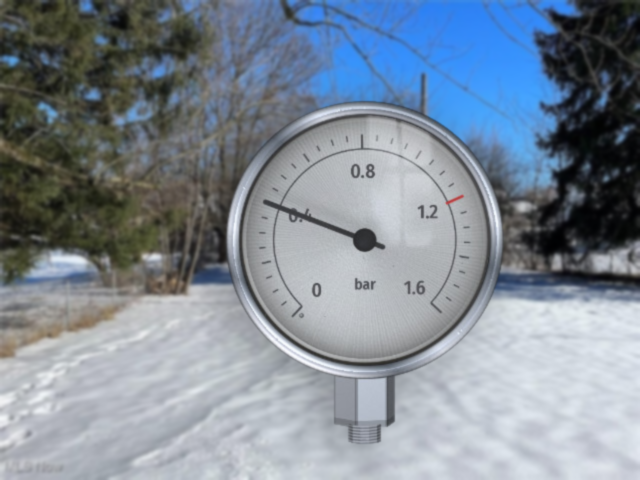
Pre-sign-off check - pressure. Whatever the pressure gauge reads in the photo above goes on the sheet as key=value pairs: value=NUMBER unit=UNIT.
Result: value=0.4 unit=bar
